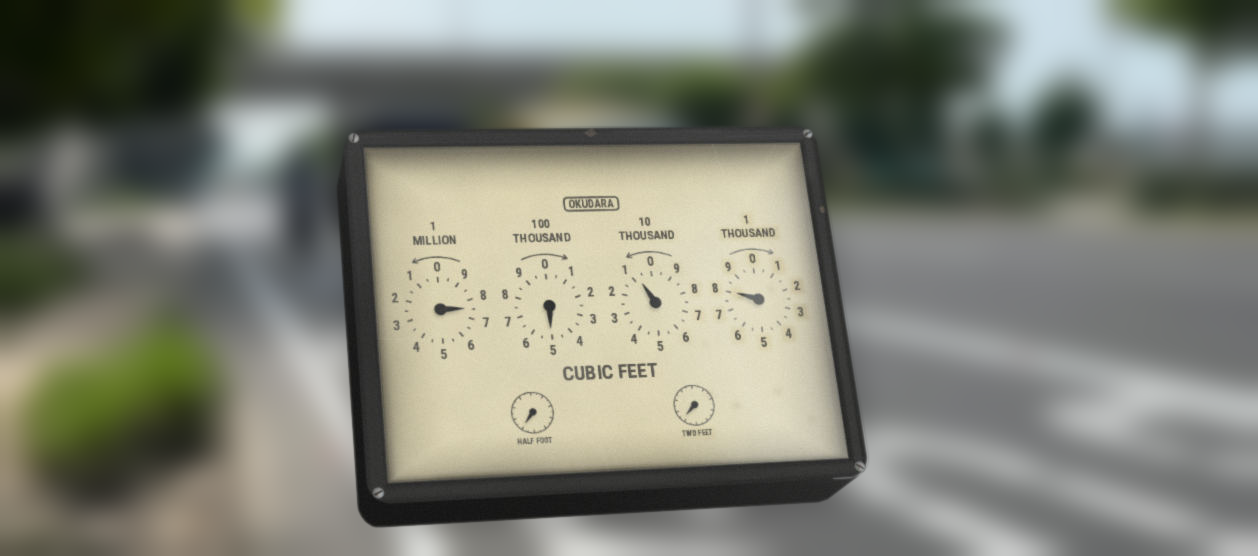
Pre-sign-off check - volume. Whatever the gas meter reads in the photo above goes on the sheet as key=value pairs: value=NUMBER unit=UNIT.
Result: value=750800 unit=ft³
